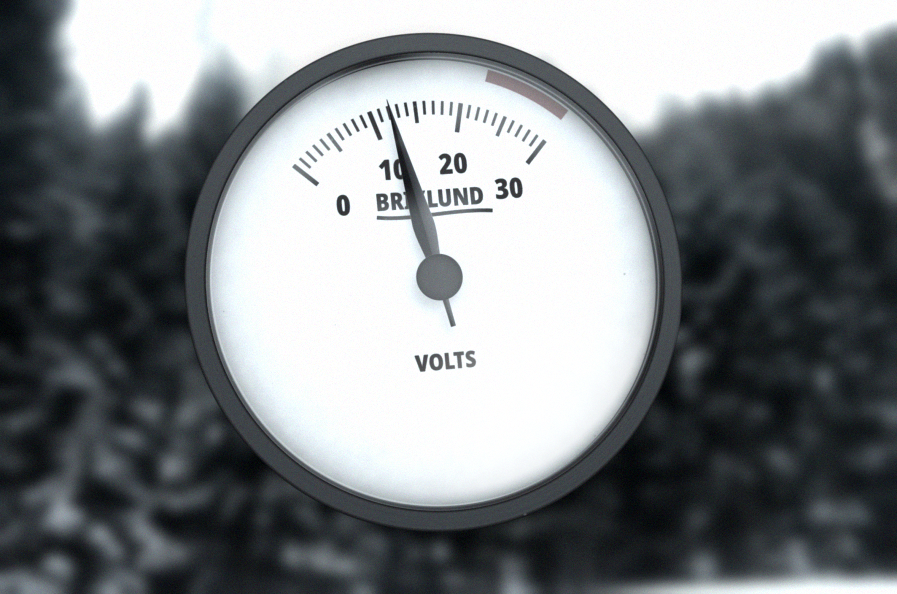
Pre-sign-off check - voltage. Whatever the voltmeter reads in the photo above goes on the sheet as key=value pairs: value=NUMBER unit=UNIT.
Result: value=12 unit=V
